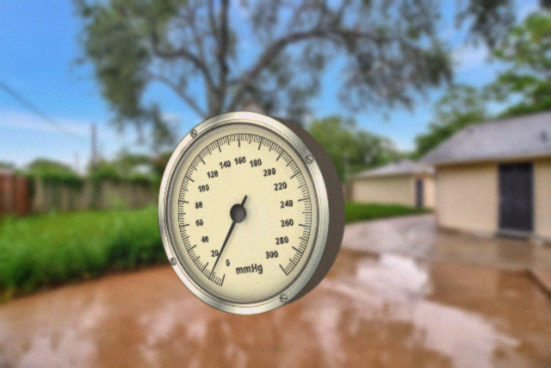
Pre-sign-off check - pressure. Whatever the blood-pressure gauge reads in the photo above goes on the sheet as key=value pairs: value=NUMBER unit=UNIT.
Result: value=10 unit=mmHg
